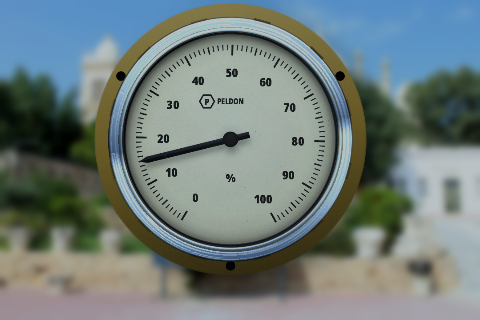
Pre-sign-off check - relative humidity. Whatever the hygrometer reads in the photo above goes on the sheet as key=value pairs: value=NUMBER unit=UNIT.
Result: value=15 unit=%
